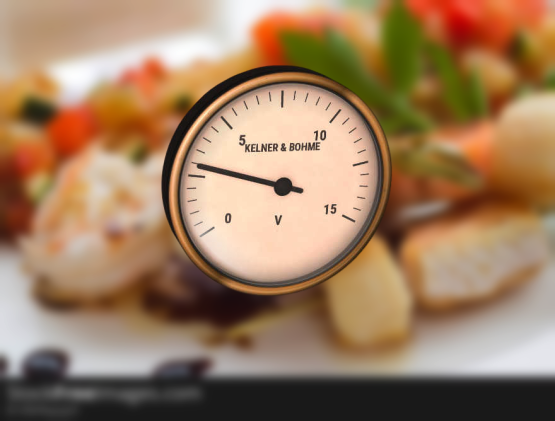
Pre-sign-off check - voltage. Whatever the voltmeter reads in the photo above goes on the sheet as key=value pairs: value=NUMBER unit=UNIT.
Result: value=3 unit=V
